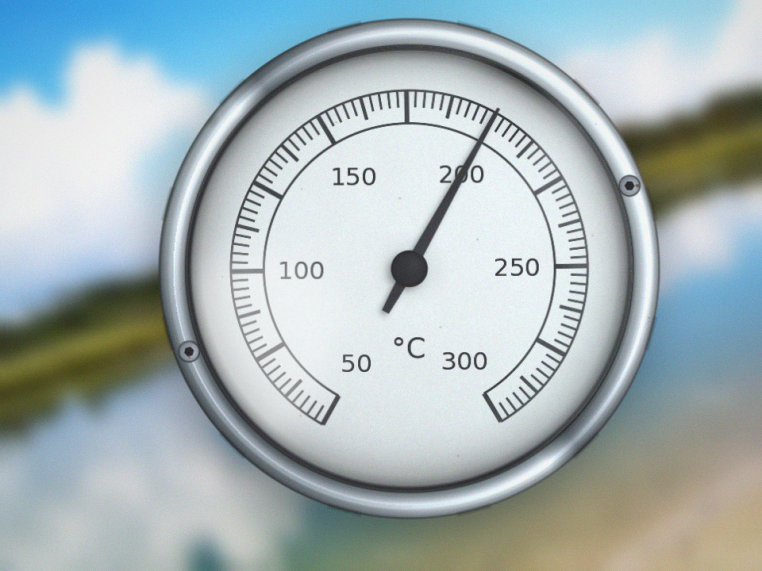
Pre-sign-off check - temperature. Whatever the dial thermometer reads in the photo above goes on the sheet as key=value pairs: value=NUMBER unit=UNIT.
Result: value=200 unit=°C
